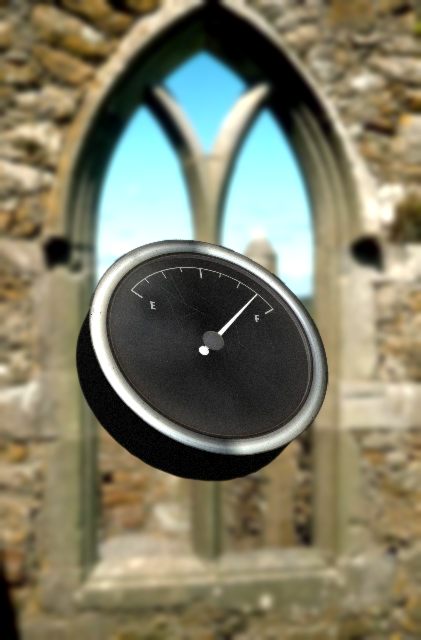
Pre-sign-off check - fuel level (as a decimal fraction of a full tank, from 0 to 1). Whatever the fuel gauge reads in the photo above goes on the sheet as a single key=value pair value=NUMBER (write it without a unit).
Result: value=0.875
